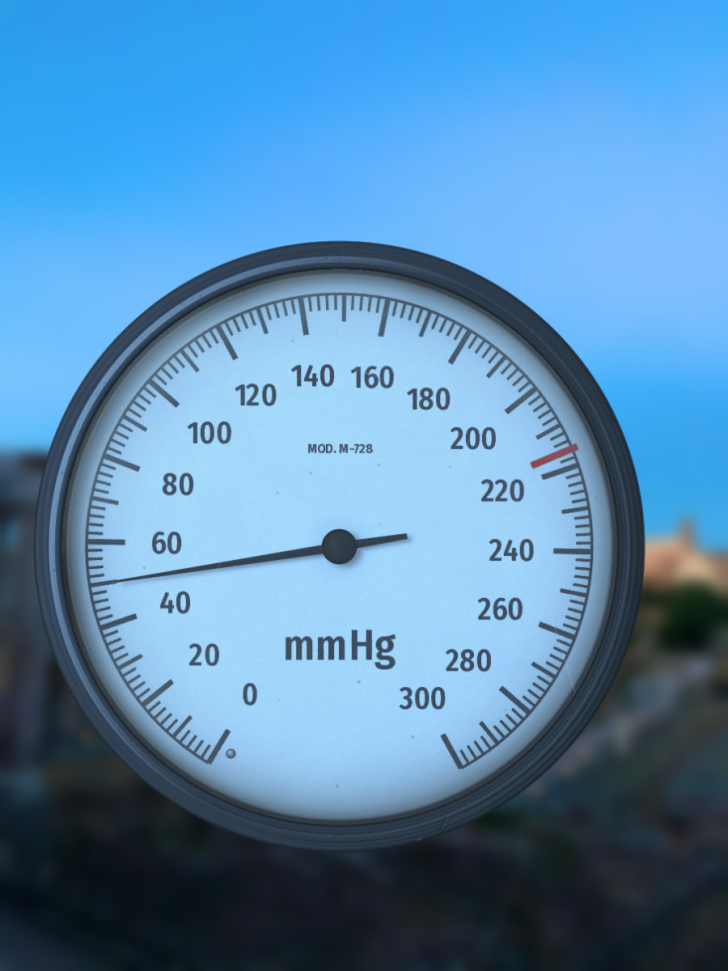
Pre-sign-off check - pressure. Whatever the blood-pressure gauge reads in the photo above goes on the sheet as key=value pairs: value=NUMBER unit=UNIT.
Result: value=50 unit=mmHg
